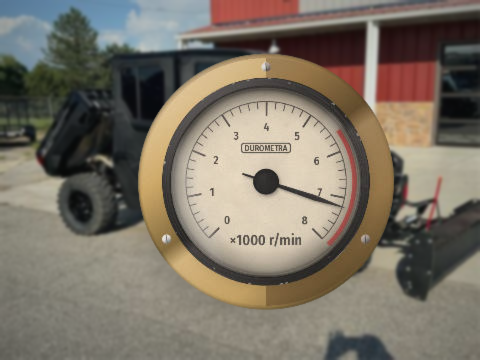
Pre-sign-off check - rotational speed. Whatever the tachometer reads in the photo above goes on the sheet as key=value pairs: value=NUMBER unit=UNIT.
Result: value=7200 unit=rpm
